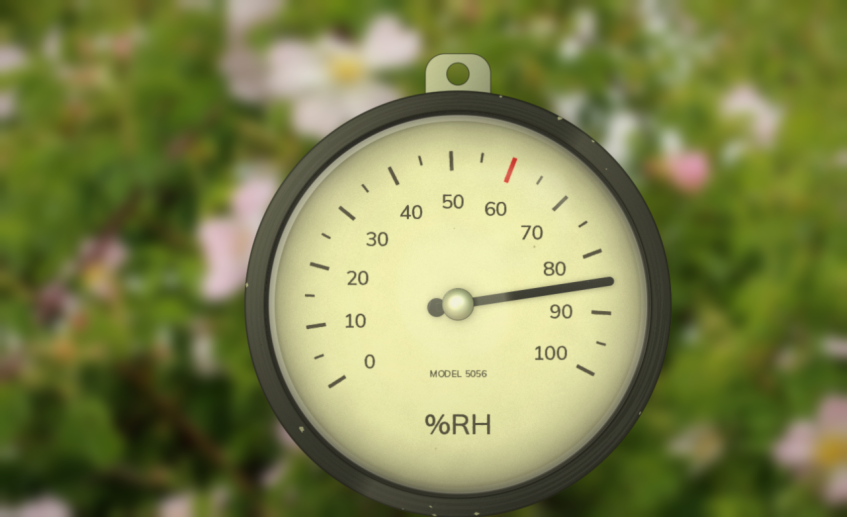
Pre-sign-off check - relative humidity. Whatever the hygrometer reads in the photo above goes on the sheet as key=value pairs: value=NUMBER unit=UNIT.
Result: value=85 unit=%
